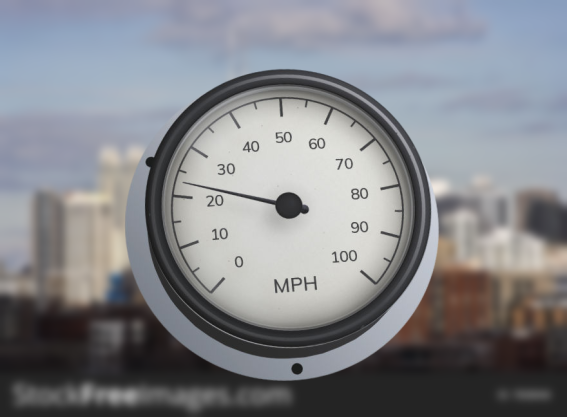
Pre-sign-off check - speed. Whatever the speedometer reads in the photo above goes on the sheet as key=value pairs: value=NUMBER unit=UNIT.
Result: value=22.5 unit=mph
